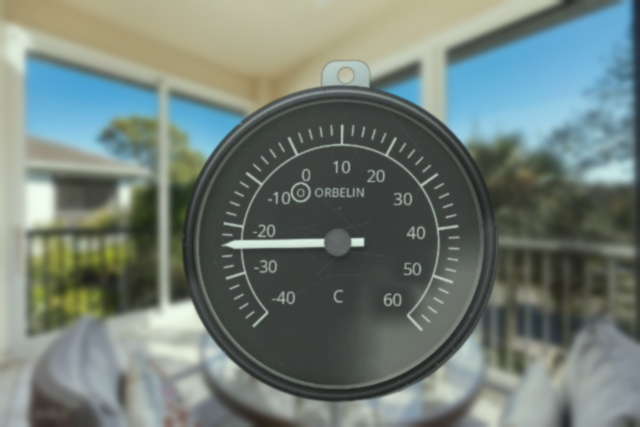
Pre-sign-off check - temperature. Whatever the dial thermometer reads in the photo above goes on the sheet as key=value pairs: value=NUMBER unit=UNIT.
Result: value=-24 unit=°C
